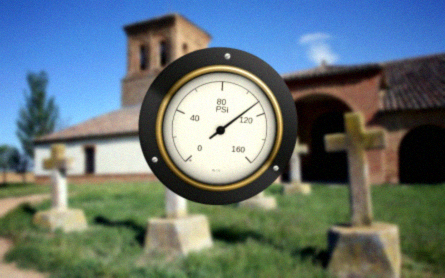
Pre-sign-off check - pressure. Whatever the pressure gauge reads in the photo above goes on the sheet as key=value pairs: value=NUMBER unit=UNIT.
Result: value=110 unit=psi
